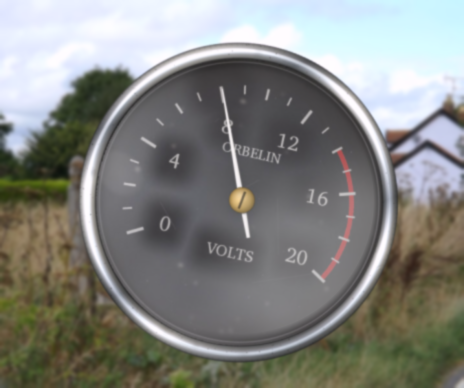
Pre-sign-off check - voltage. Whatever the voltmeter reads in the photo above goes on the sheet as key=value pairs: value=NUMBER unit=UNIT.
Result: value=8 unit=V
